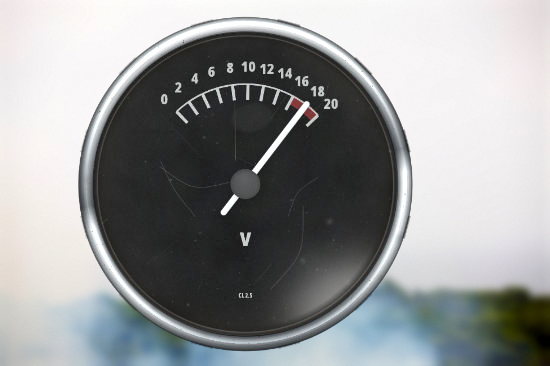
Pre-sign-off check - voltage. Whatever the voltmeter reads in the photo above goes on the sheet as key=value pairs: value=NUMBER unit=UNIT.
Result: value=18 unit=V
